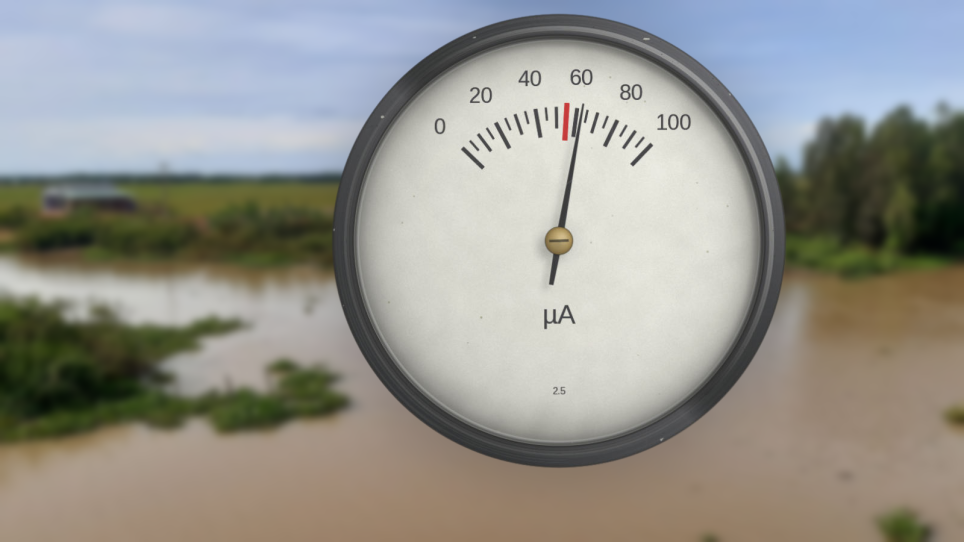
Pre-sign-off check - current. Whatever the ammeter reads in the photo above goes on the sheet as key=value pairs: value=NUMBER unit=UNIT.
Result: value=62.5 unit=µA
